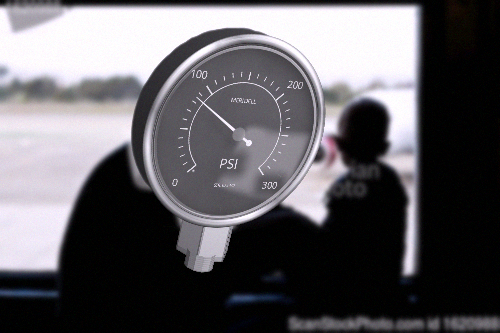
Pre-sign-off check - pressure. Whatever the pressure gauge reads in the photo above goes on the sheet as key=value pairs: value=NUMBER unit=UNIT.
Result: value=85 unit=psi
